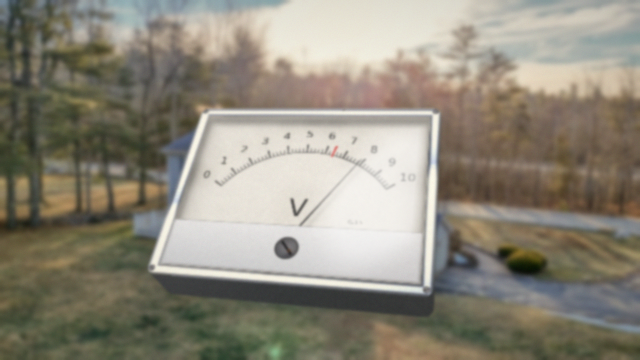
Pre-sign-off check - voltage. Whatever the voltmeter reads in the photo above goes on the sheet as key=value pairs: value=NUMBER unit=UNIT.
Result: value=8 unit=V
